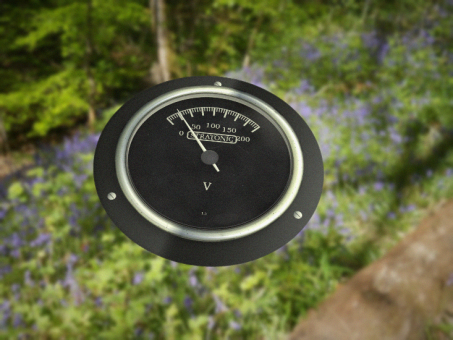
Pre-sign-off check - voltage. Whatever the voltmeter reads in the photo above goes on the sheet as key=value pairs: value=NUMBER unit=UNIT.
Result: value=25 unit=V
